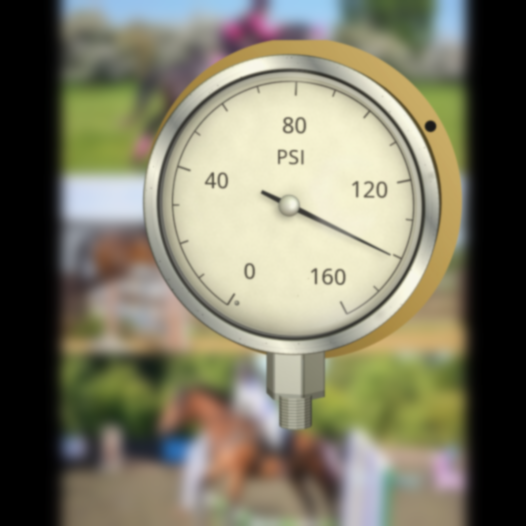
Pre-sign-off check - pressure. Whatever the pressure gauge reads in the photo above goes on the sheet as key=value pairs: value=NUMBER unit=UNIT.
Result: value=140 unit=psi
